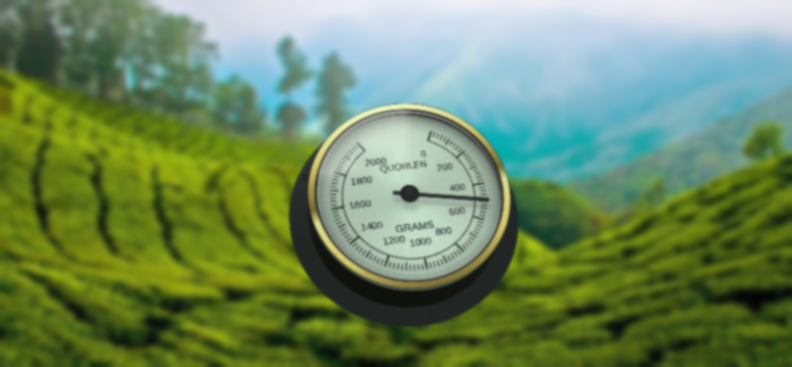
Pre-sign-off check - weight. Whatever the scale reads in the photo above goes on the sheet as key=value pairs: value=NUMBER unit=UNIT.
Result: value=500 unit=g
